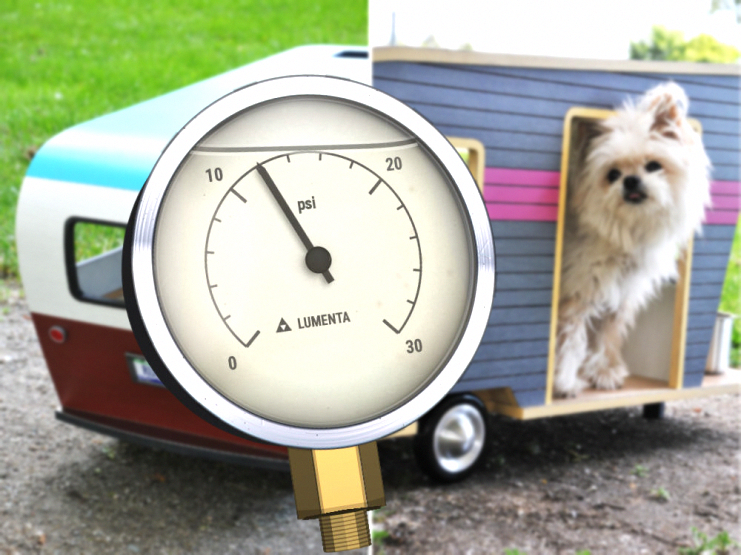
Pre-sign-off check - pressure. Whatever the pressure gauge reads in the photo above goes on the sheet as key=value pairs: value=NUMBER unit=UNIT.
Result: value=12 unit=psi
